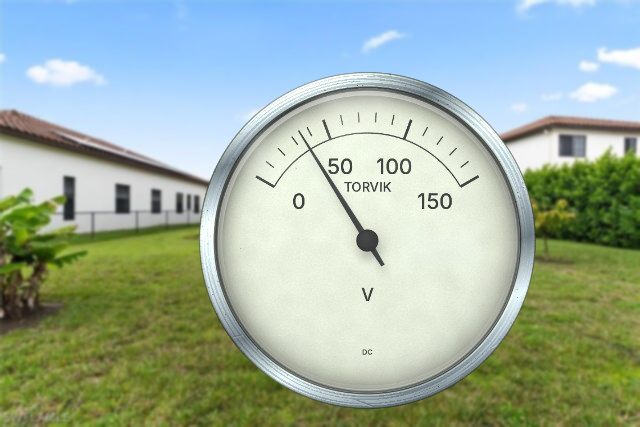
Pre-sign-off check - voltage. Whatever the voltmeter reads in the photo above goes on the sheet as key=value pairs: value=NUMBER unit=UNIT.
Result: value=35 unit=V
